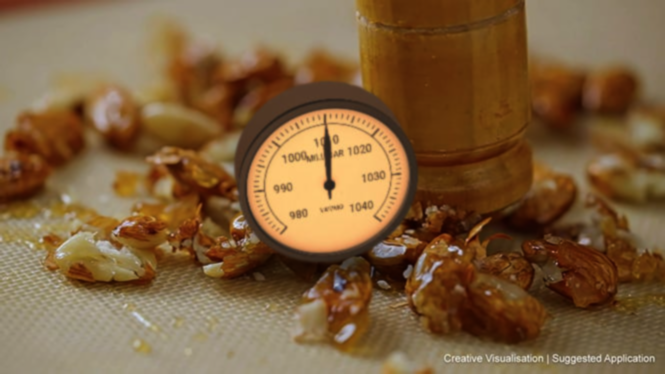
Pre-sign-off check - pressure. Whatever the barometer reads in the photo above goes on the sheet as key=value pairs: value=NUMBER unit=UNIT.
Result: value=1010 unit=mbar
